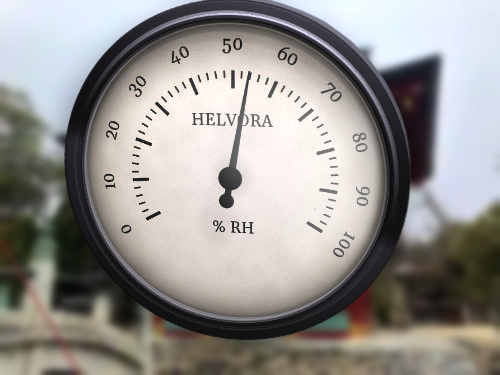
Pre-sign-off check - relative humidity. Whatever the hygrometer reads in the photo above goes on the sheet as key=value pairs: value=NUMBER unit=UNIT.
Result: value=54 unit=%
